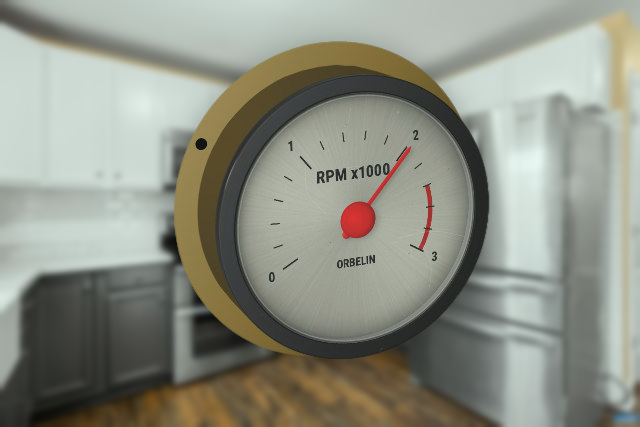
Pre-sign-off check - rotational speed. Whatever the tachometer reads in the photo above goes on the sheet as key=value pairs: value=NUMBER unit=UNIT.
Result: value=2000 unit=rpm
